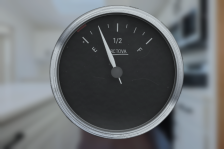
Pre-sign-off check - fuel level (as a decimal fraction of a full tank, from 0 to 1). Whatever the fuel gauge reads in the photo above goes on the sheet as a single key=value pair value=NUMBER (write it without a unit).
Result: value=0.25
